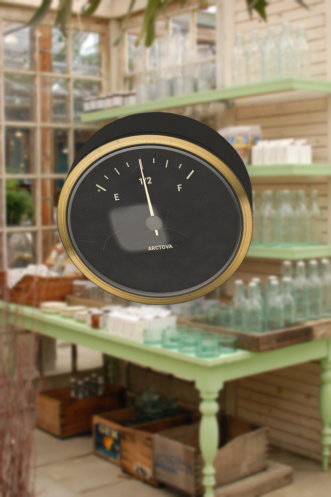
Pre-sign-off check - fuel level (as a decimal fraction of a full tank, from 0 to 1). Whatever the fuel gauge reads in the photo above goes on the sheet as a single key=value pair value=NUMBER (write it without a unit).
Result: value=0.5
